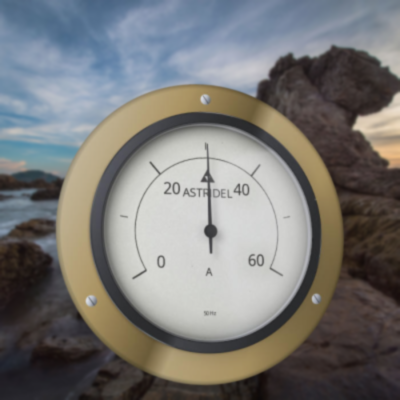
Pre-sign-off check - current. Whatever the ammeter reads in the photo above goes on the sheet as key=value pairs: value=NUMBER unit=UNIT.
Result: value=30 unit=A
